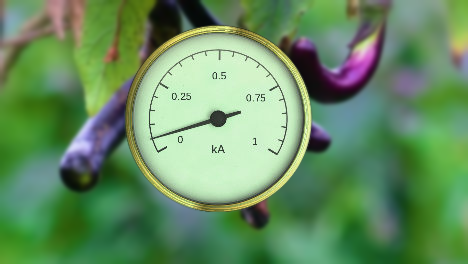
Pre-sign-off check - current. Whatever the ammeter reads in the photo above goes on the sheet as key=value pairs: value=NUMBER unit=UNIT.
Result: value=0.05 unit=kA
